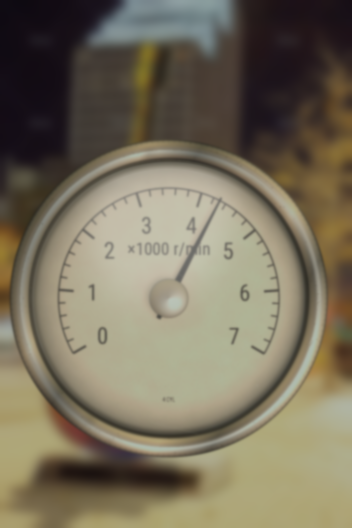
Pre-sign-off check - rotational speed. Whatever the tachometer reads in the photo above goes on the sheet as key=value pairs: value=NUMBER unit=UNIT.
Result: value=4300 unit=rpm
